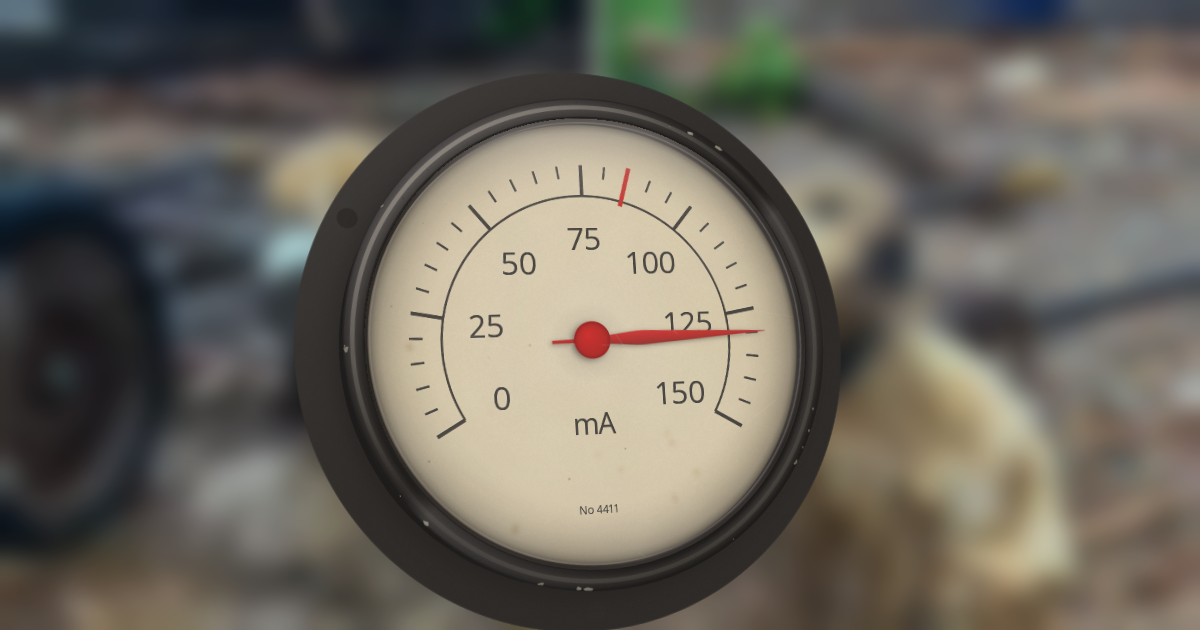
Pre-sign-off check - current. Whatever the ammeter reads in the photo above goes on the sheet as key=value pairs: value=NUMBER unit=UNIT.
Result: value=130 unit=mA
